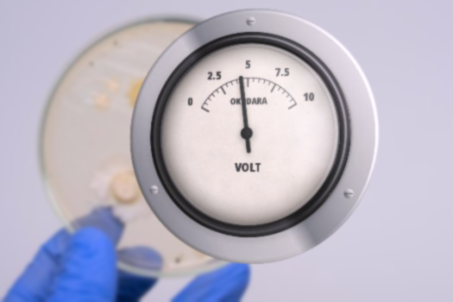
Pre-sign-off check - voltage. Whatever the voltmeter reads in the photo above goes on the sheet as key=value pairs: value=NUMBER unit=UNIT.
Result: value=4.5 unit=V
